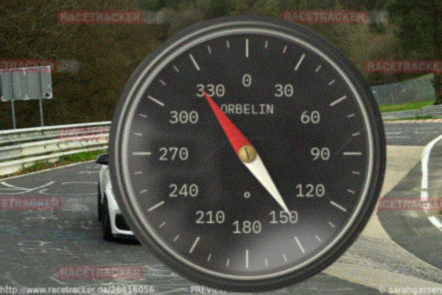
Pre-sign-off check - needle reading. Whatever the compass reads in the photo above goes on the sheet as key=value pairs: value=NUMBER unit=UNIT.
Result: value=325 unit=°
